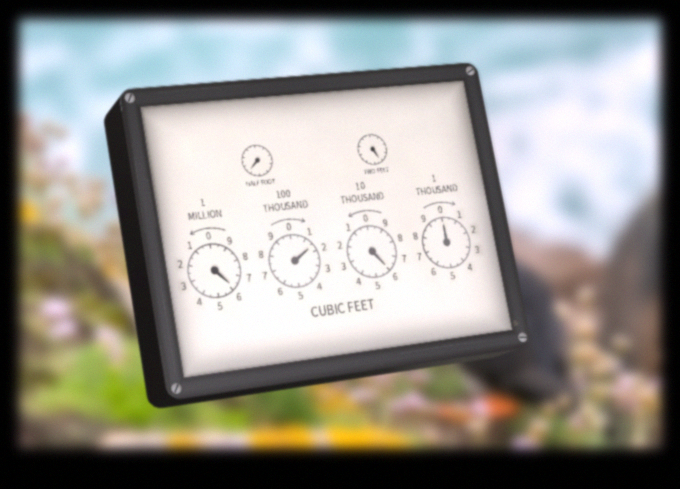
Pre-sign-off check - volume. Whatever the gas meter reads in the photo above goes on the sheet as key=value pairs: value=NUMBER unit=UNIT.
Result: value=616000 unit=ft³
